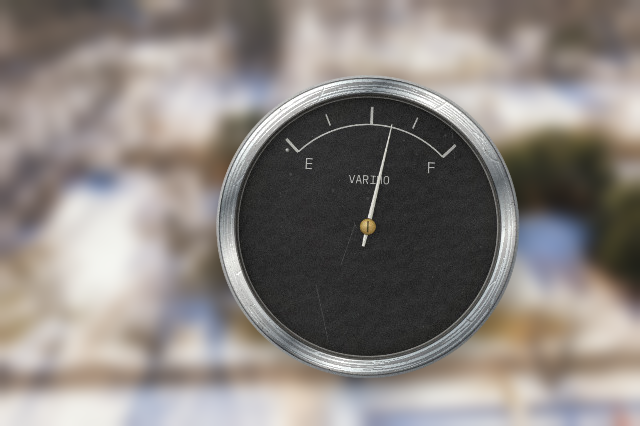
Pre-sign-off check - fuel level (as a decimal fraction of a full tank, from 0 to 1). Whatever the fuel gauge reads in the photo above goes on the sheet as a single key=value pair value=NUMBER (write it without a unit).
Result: value=0.625
